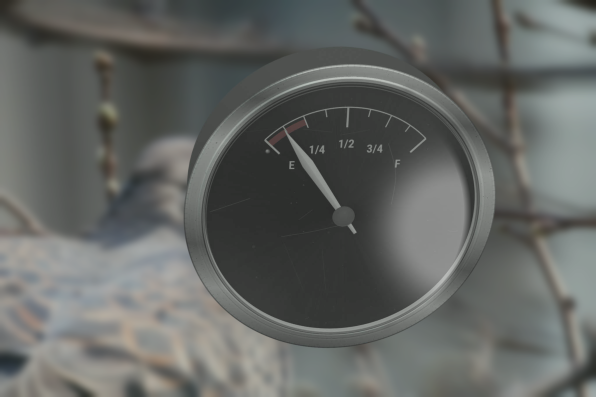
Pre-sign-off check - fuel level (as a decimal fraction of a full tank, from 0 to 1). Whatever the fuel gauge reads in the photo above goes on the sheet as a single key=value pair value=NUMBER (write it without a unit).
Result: value=0.125
